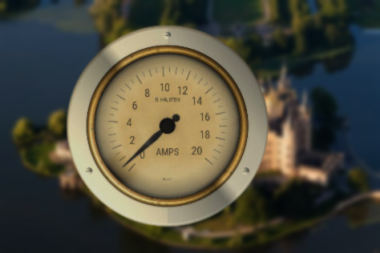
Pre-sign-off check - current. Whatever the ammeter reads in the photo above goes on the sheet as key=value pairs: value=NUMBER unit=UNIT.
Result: value=0.5 unit=A
